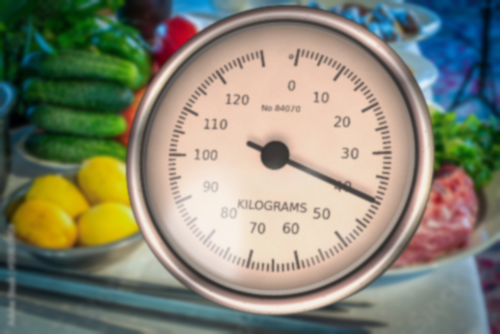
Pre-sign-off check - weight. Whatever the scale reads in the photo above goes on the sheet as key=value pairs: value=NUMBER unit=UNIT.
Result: value=40 unit=kg
